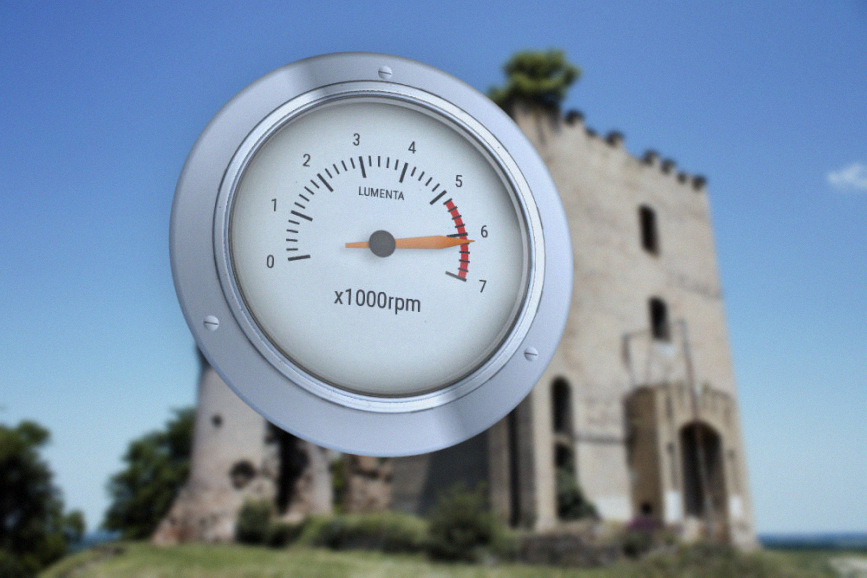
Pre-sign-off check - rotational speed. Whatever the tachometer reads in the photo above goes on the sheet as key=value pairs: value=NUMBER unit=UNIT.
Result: value=6200 unit=rpm
